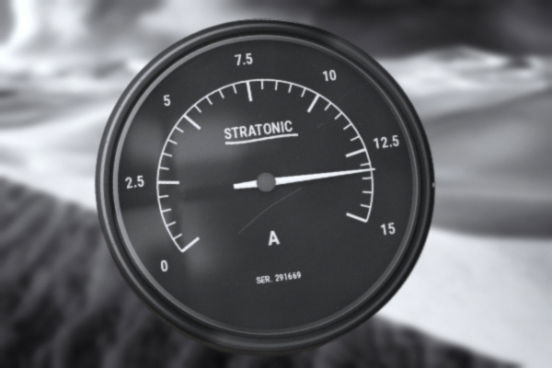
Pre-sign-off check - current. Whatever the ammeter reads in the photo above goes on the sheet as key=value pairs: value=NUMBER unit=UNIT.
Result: value=13.25 unit=A
